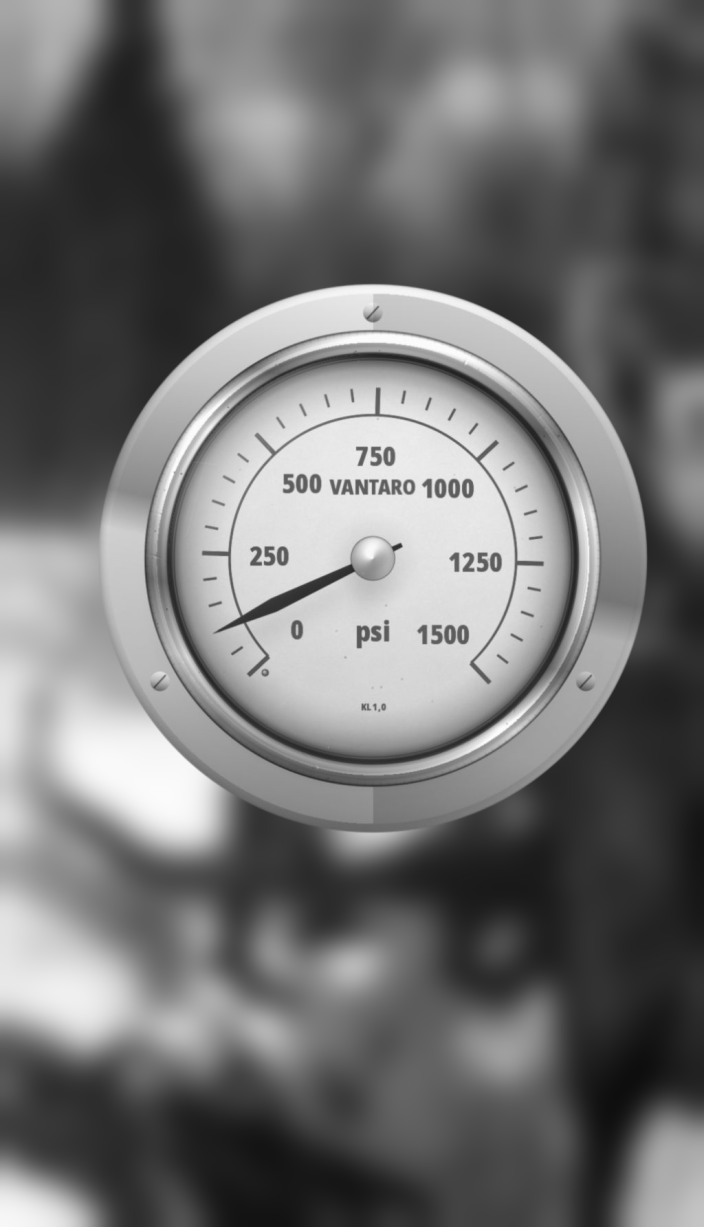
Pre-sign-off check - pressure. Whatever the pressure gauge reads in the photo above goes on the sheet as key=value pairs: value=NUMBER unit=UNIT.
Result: value=100 unit=psi
